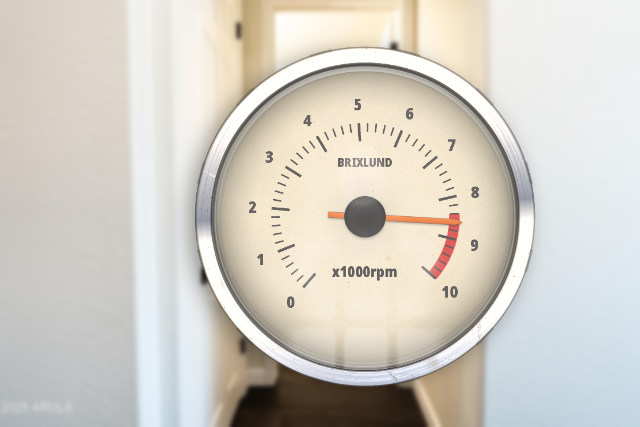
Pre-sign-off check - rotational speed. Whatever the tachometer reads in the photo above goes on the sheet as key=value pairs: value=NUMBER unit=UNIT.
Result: value=8600 unit=rpm
